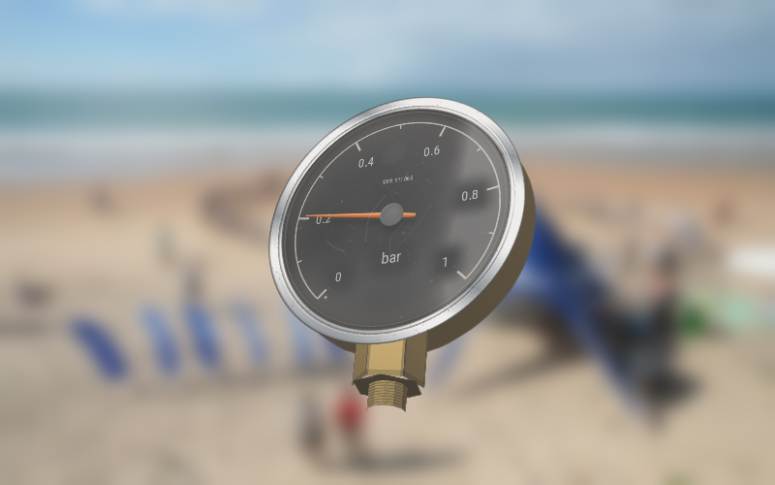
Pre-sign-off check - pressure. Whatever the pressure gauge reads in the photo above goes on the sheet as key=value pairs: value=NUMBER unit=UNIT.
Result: value=0.2 unit=bar
